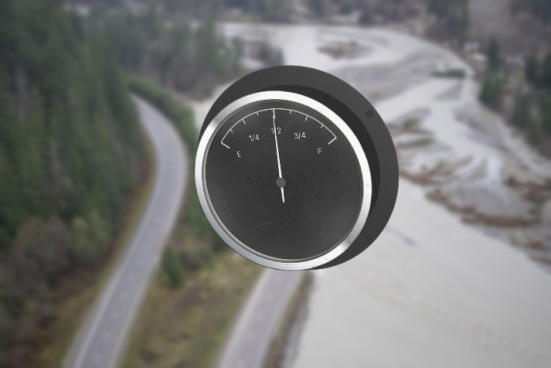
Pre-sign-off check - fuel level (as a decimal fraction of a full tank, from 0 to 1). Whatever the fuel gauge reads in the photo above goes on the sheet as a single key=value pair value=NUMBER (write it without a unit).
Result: value=0.5
